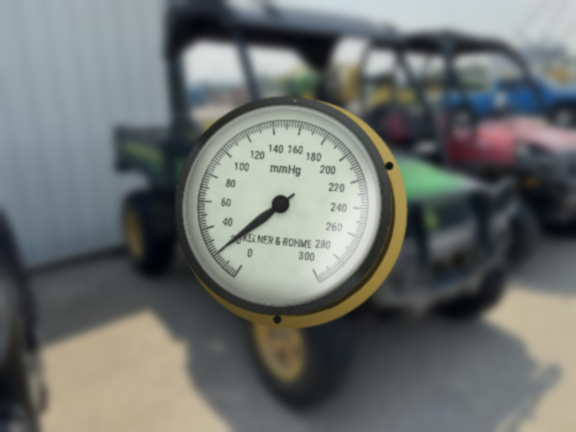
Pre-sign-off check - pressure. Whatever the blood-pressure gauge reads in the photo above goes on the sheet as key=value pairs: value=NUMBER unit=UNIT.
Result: value=20 unit=mmHg
